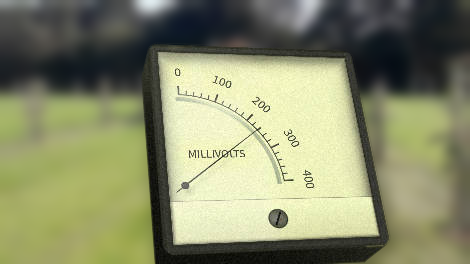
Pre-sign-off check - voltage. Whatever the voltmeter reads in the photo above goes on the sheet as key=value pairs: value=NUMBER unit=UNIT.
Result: value=240 unit=mV
